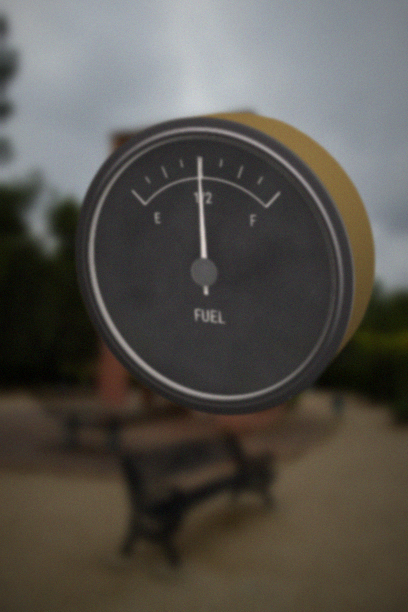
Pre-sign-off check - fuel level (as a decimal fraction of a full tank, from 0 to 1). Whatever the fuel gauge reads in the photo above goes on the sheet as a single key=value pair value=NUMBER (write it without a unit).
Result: value=0.5
